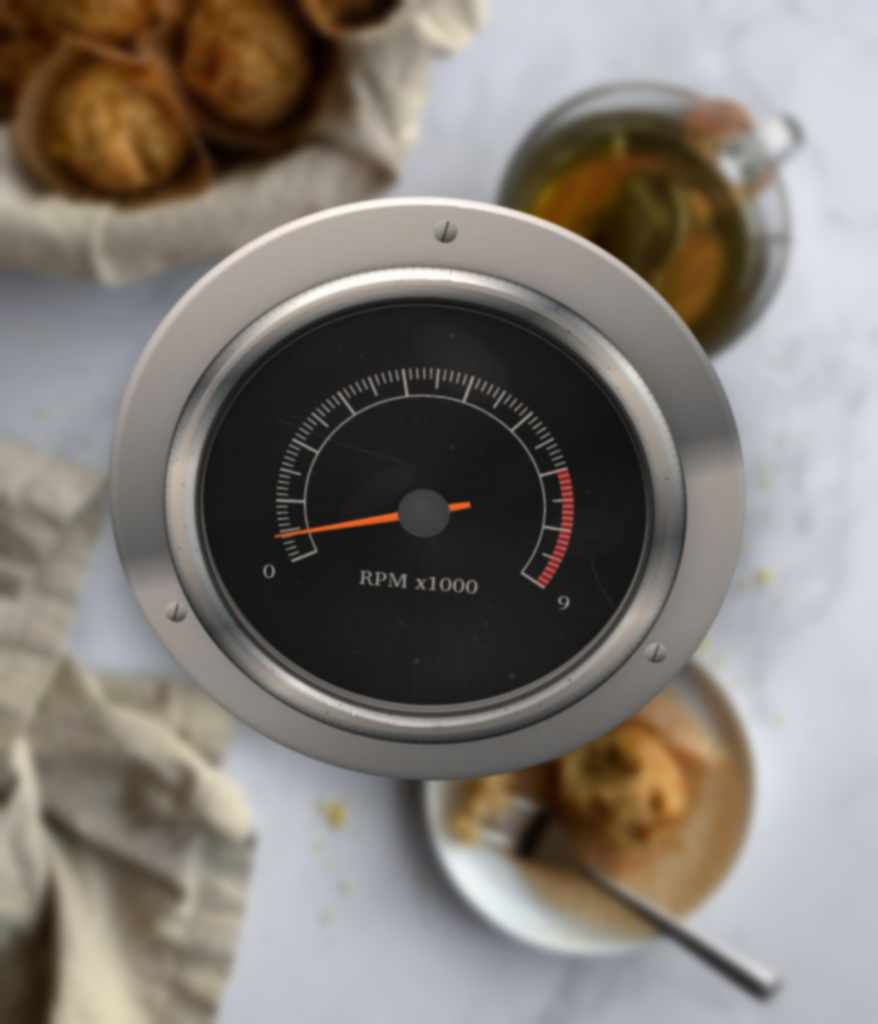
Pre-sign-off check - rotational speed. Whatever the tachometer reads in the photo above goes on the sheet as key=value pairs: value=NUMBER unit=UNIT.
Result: value=500 unit=rpm
